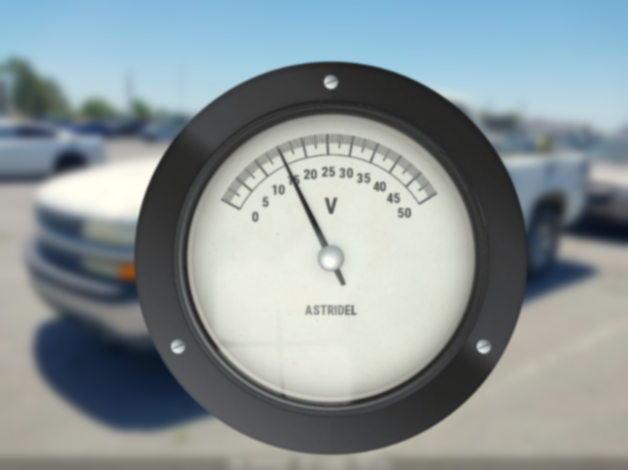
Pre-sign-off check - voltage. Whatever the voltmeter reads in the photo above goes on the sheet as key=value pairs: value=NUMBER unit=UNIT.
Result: value=15 unit=V
